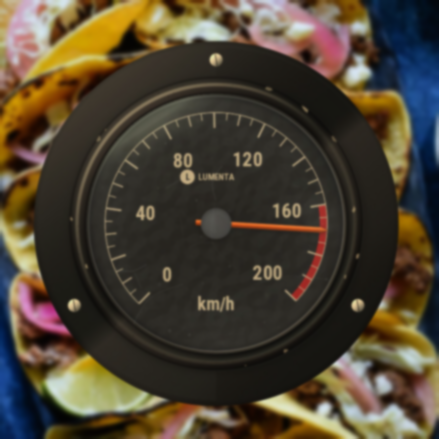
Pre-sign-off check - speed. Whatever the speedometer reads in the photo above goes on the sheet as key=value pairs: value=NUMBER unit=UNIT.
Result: value=170 unit=km/h
